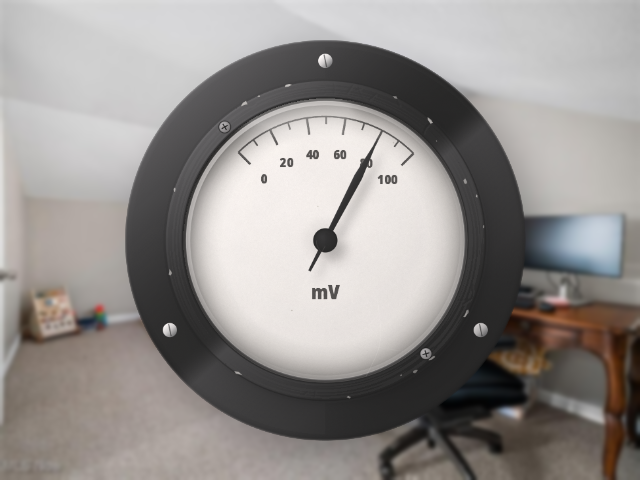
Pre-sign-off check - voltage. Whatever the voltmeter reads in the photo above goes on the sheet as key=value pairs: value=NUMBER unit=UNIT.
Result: value=80 unit=mV
